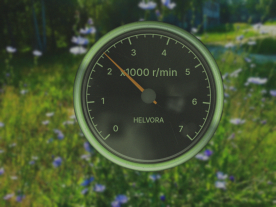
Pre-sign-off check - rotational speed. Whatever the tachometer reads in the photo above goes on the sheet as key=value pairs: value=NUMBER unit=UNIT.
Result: value=2300 unit=rpm
